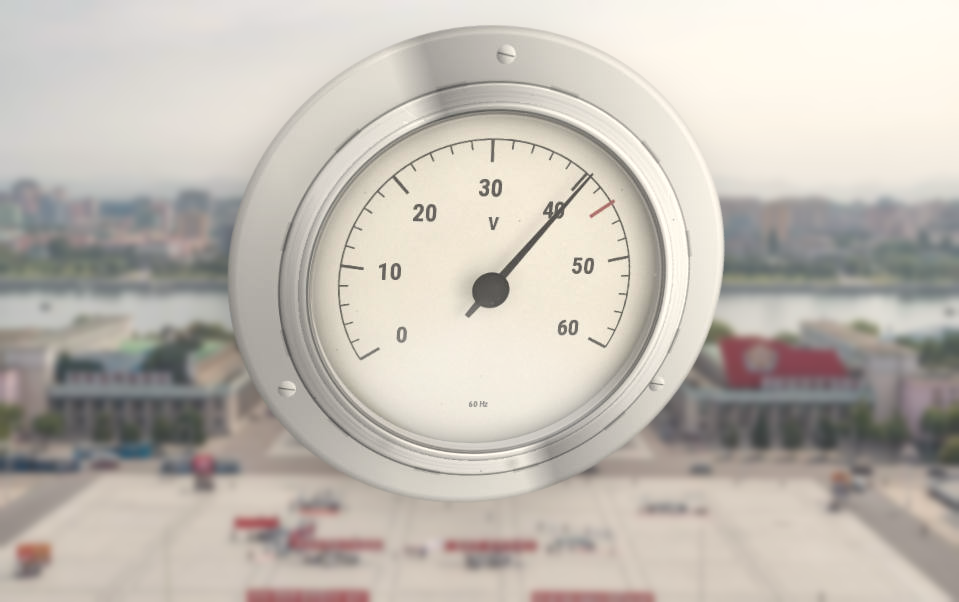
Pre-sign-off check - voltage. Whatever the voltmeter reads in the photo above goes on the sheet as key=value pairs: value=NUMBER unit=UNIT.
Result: value=40 unit=V
